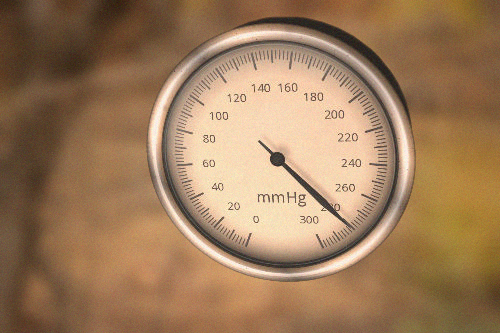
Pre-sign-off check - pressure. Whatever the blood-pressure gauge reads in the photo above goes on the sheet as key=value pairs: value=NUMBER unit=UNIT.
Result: value=280 unit=mmHg
